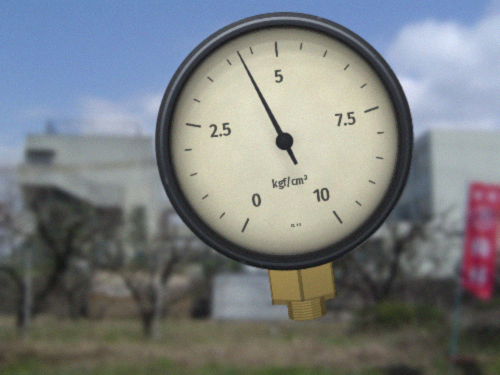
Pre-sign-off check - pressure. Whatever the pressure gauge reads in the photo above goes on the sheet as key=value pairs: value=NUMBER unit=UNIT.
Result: value=4.25 unit=kg/cm²
